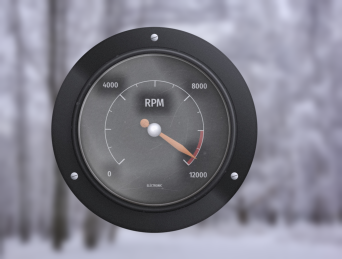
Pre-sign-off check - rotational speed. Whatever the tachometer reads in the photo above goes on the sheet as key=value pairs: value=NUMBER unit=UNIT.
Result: value=11500 unit=rpm
